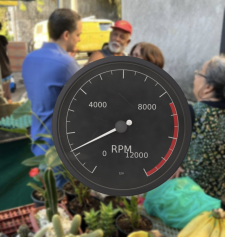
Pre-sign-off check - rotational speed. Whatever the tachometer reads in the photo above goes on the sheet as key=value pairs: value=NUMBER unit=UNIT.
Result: value=1250 unit=rpm
